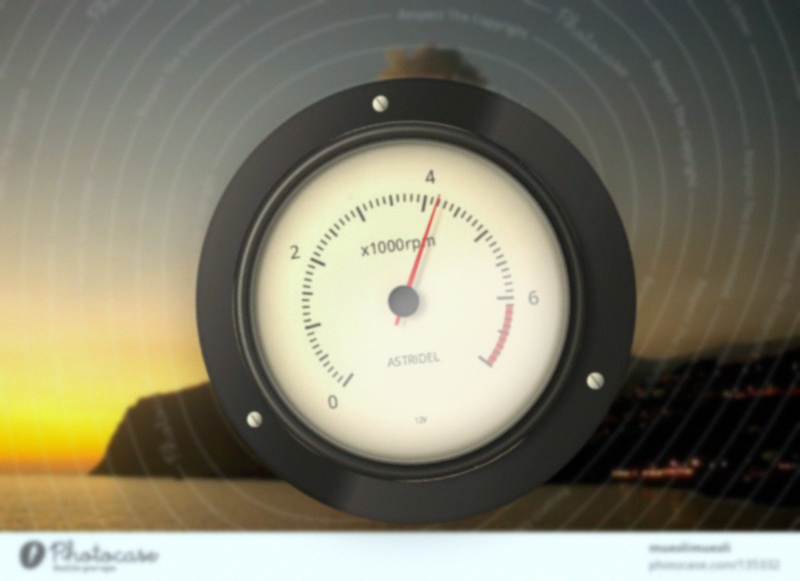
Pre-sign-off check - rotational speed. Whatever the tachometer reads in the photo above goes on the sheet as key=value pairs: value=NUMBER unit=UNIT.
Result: value=4200 unit=rpm
